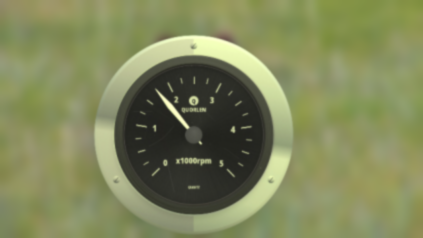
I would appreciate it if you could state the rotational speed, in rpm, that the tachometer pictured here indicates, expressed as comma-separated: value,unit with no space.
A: 1750,rpm
